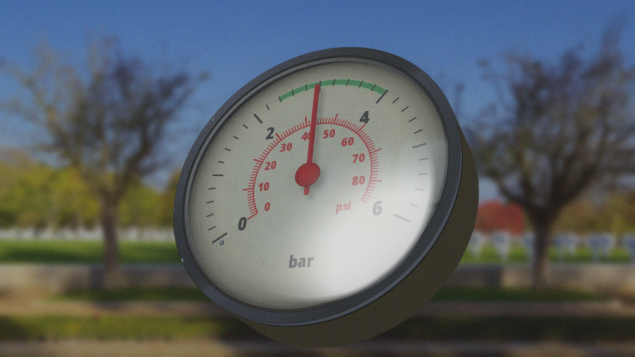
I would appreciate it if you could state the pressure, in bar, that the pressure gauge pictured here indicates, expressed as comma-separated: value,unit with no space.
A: 3,bar
